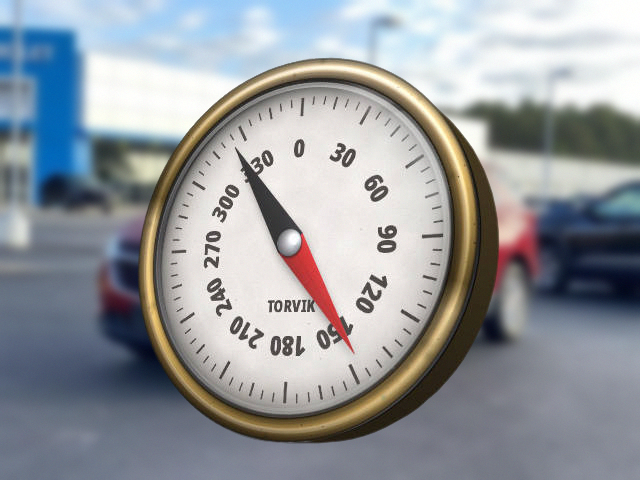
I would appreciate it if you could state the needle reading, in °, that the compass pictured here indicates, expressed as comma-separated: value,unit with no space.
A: 145,°
